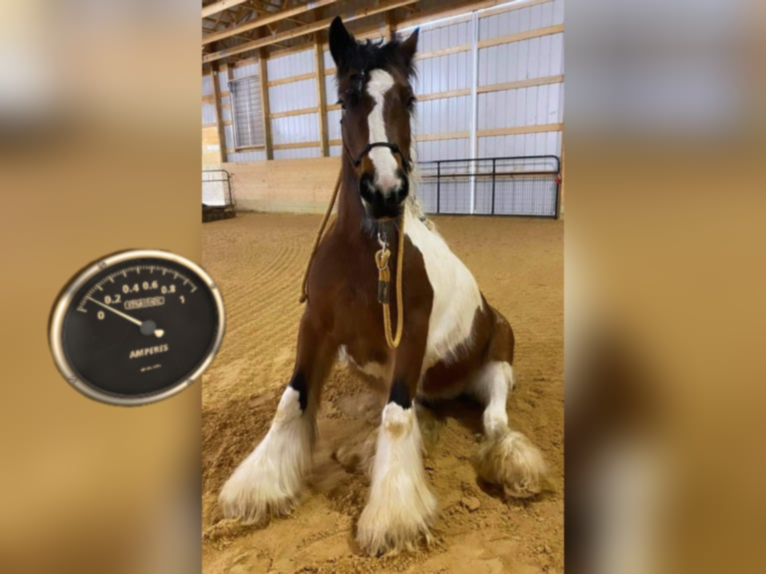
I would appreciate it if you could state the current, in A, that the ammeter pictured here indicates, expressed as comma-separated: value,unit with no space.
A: 0.1,A
